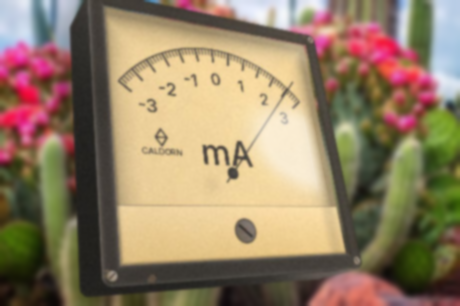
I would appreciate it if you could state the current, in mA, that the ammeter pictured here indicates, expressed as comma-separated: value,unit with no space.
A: 2.5,mA
